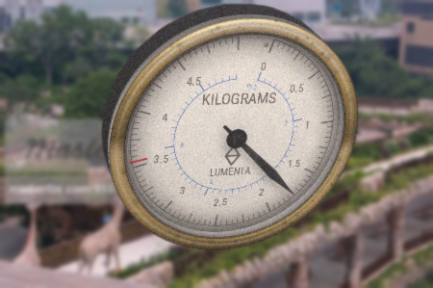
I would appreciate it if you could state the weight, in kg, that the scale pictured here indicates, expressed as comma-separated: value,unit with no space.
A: 1.75,kg
